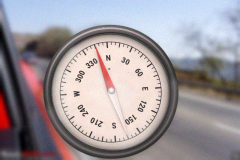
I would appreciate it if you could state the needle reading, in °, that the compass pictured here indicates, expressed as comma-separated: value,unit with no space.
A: 345,°
